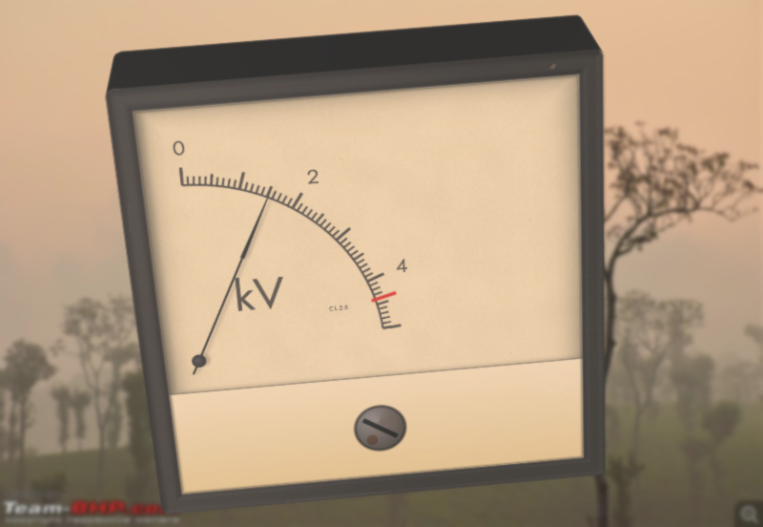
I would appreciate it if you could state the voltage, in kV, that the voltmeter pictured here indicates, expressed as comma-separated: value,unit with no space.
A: 1.5,kV
